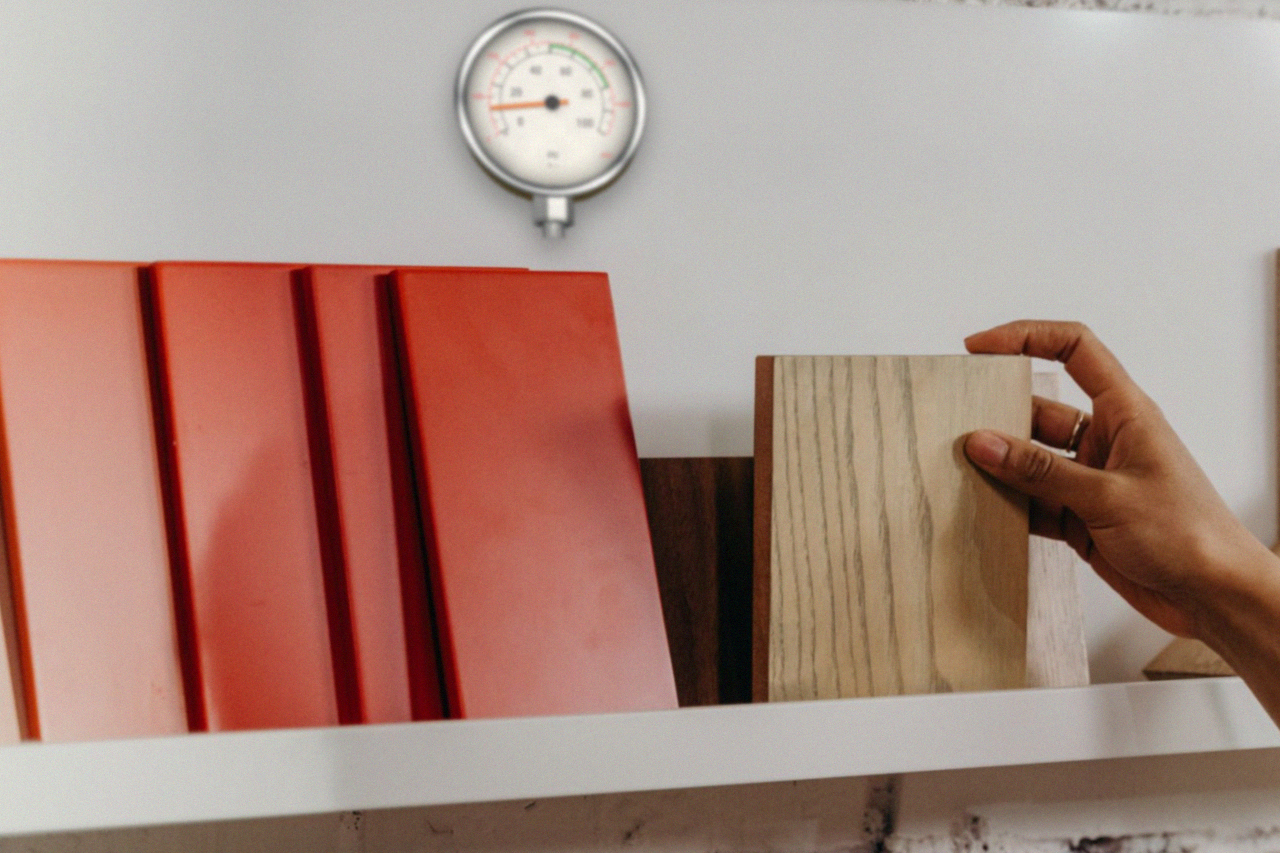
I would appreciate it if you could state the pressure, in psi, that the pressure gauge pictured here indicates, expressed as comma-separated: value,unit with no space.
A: 10,psi
